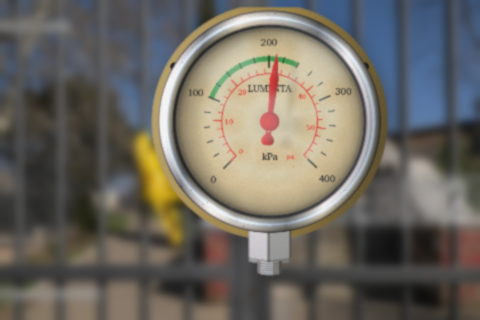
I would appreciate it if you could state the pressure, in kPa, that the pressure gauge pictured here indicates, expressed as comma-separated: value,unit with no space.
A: 210,kPa
